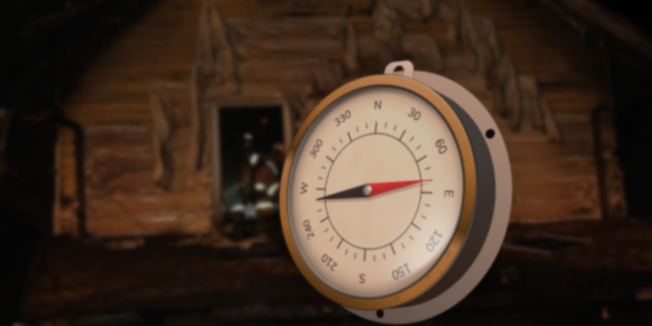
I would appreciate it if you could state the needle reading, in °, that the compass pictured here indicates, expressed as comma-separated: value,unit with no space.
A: 80,°
